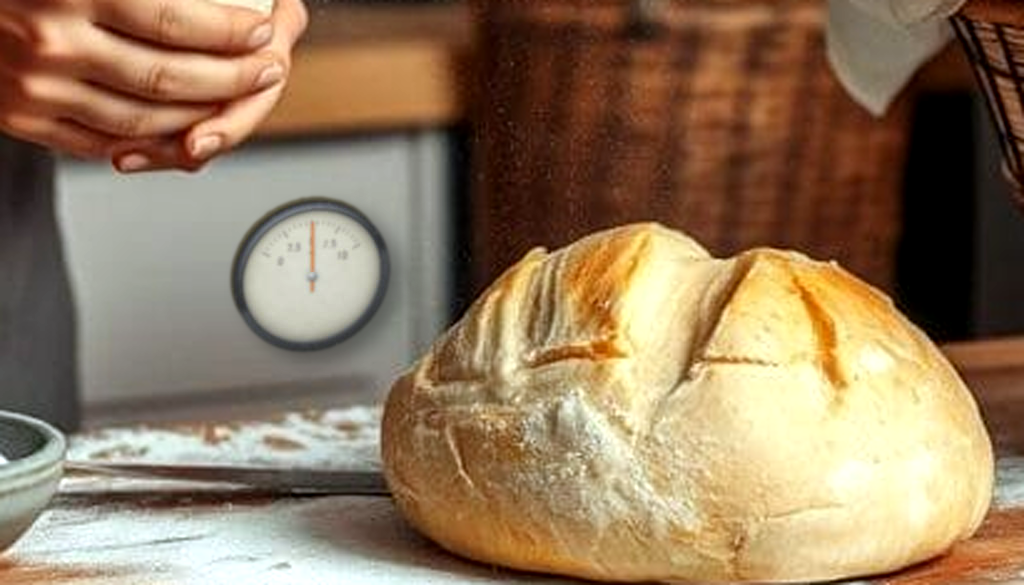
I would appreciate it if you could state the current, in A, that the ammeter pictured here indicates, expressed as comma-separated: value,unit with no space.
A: 5,A
